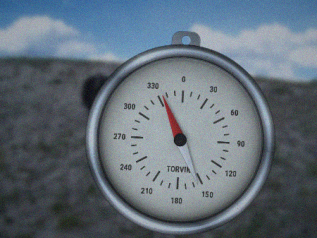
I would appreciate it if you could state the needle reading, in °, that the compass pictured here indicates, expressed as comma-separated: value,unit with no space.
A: 335,°
